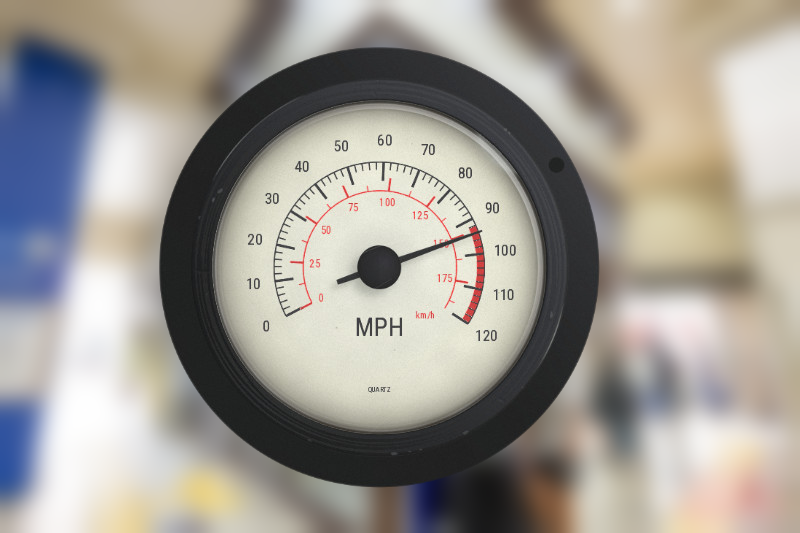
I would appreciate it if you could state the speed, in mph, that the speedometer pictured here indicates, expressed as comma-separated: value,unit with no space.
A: 94,mph
